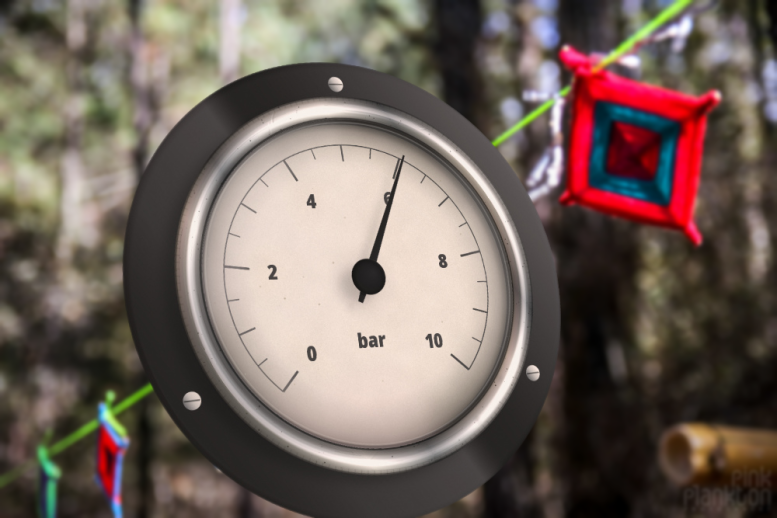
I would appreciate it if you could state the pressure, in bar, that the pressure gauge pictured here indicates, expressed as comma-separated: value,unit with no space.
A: 6,bar
